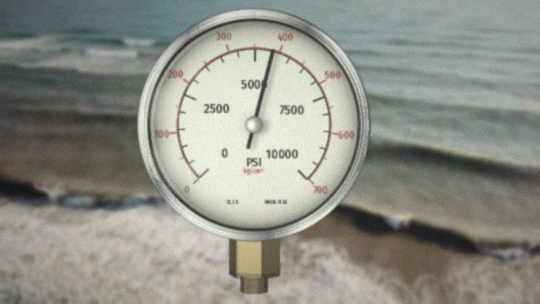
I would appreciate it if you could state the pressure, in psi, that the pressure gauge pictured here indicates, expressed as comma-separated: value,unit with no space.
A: 5500,psi
